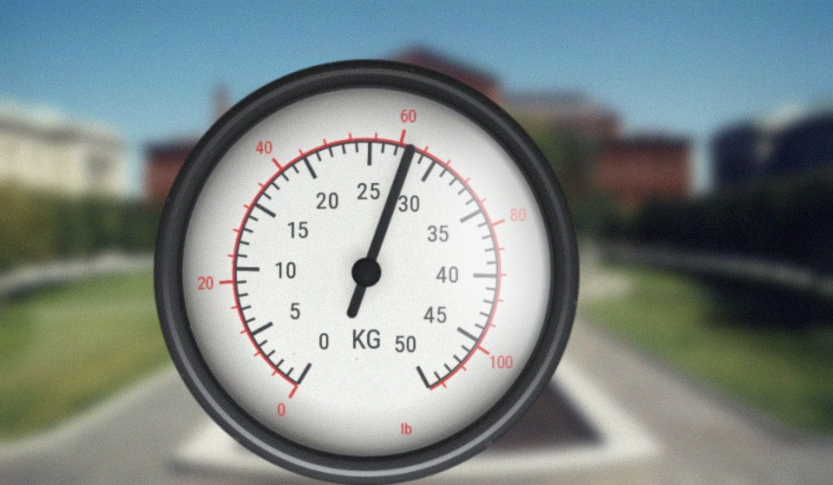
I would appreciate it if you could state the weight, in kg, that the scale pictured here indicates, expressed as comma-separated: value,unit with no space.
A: 28,kg
